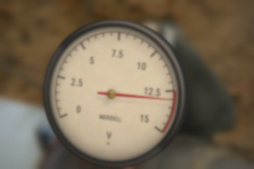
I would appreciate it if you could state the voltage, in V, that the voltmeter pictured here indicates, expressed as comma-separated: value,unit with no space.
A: 13,V
